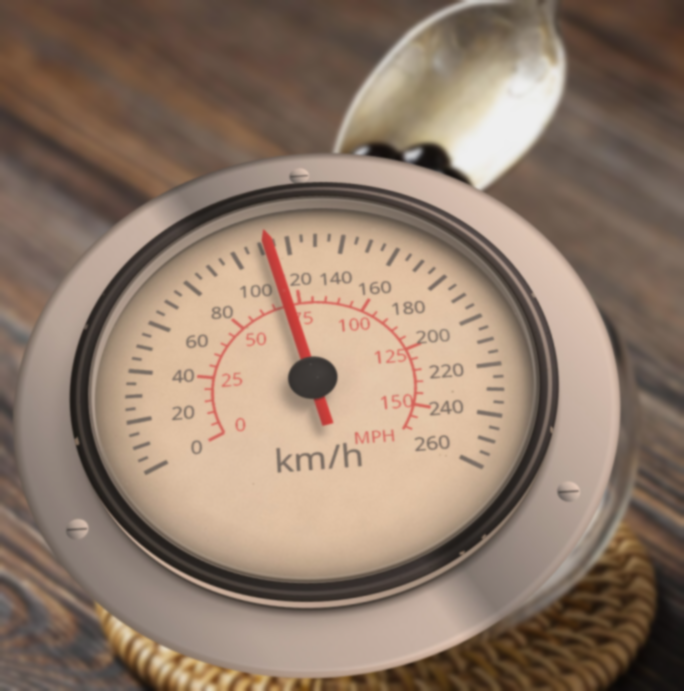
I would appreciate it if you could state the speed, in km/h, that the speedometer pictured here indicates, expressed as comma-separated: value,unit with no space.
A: 112.5,km/h
